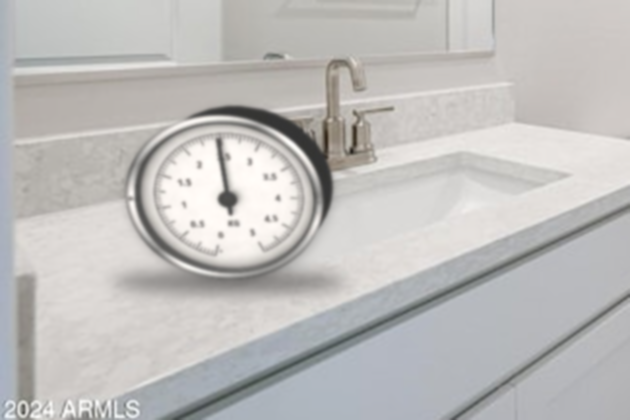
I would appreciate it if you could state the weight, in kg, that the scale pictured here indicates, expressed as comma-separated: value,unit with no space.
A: 2.5,kg
